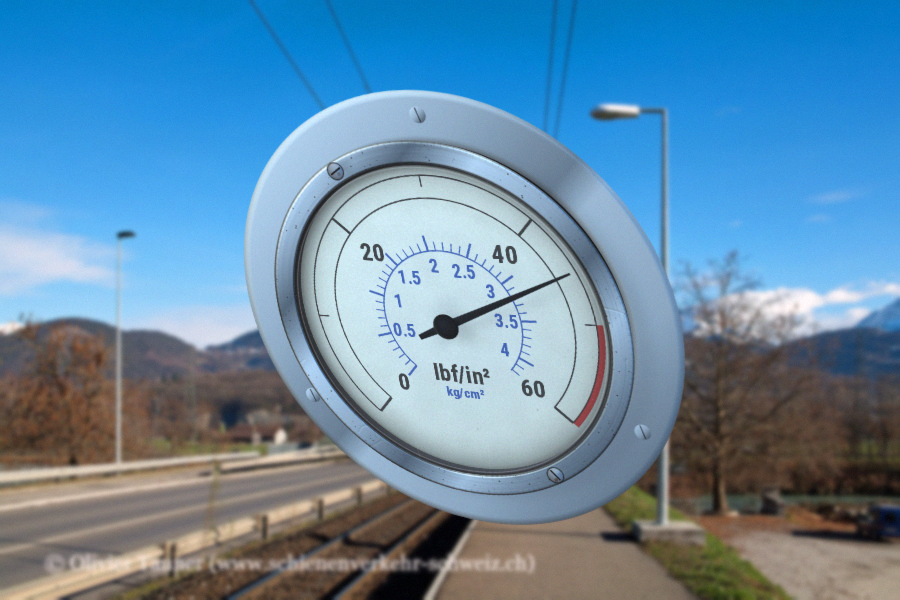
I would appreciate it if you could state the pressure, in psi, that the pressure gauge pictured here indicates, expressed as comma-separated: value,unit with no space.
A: 45,psi
